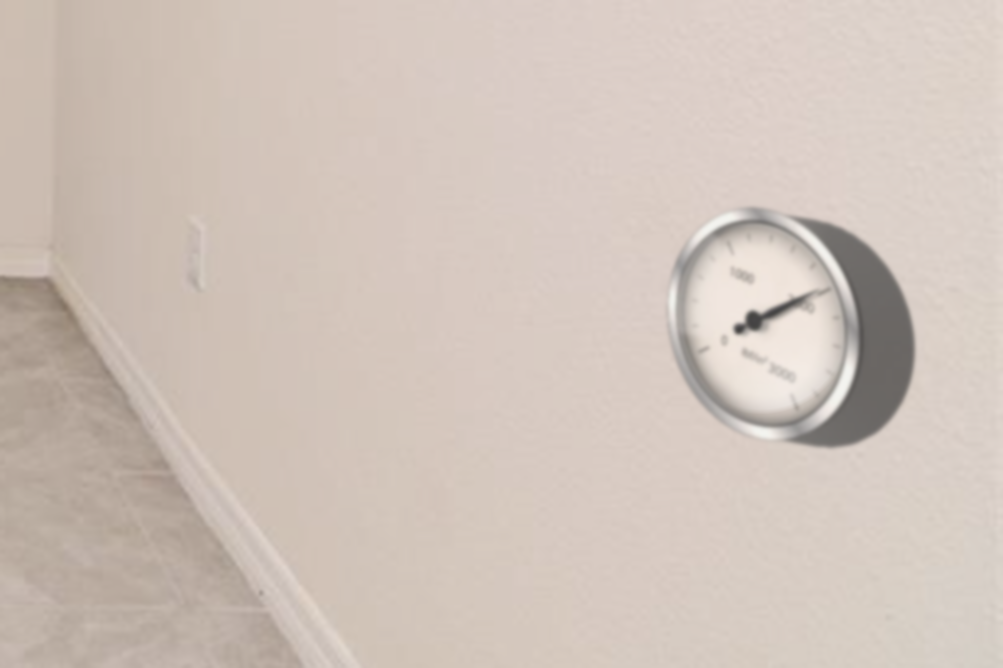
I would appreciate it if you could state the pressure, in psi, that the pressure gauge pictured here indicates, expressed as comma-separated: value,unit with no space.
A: 2000,psi
